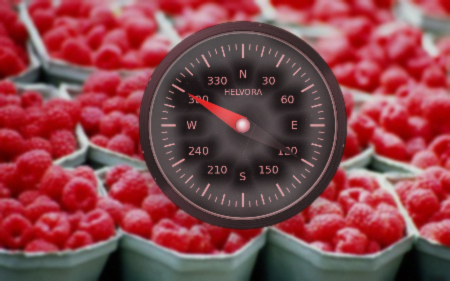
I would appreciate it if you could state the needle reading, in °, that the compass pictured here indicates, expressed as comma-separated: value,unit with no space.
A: 300,°
